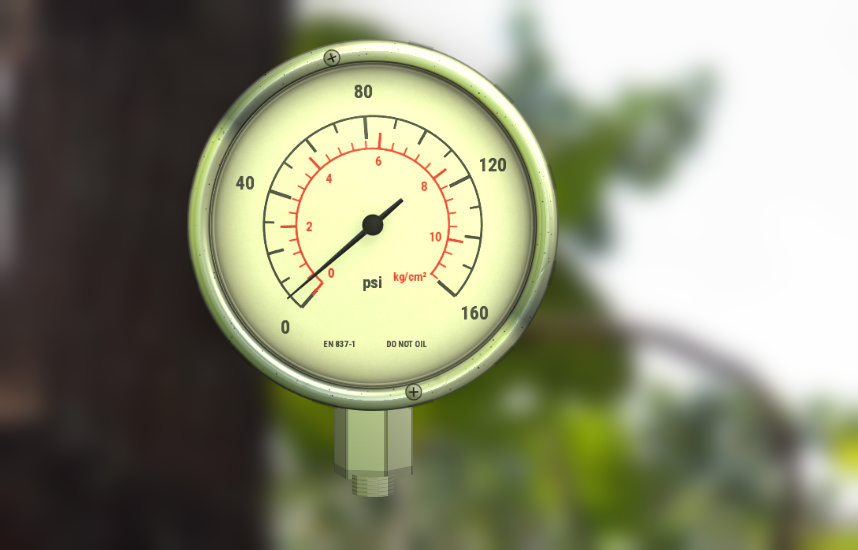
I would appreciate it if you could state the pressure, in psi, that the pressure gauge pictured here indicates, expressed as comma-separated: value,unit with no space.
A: 5,psi
